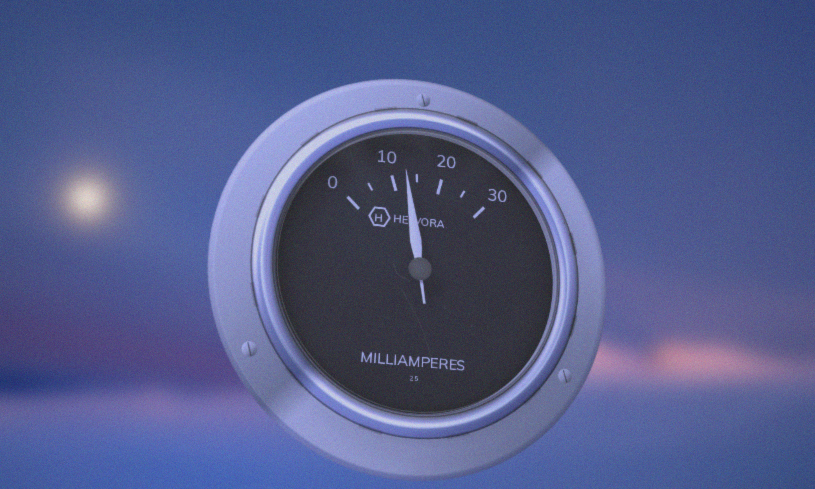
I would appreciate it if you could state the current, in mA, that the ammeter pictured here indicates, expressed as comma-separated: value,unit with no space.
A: 12.5,mA
